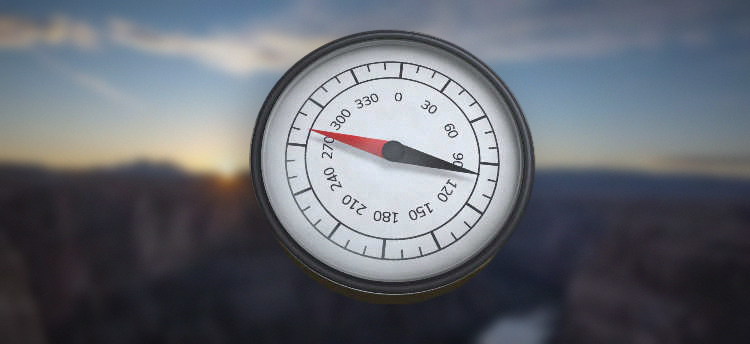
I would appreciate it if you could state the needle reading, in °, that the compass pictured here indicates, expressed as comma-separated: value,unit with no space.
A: 280,°
